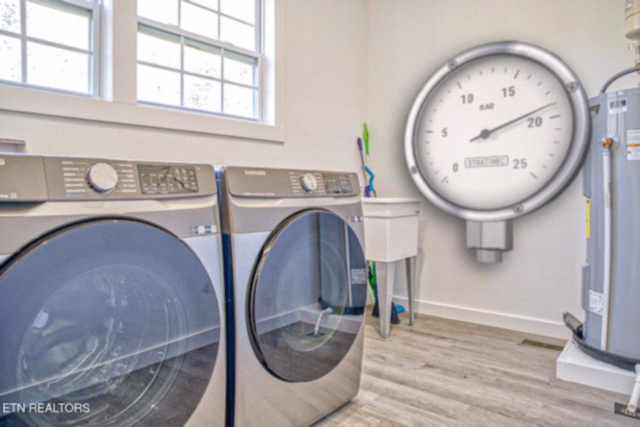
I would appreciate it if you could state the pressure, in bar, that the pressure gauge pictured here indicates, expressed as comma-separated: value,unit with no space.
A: 19,bar
